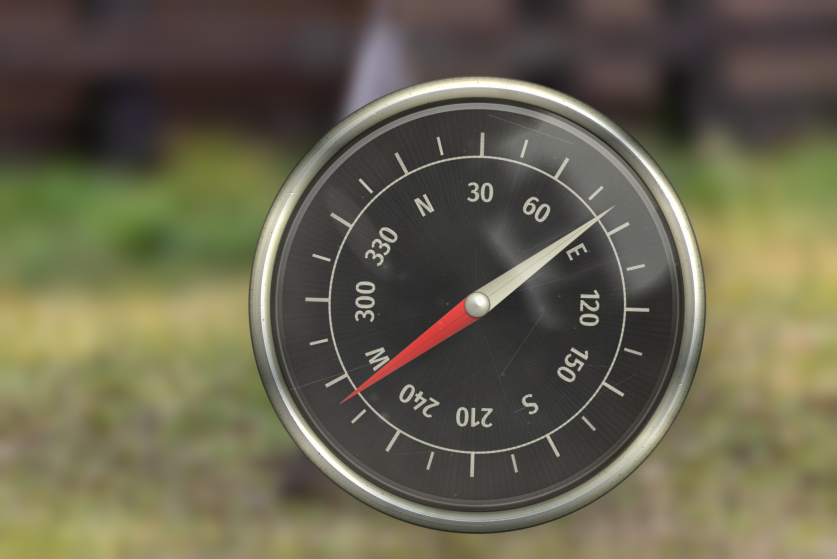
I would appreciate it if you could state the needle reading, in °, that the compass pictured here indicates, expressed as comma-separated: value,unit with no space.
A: 262.5,°
